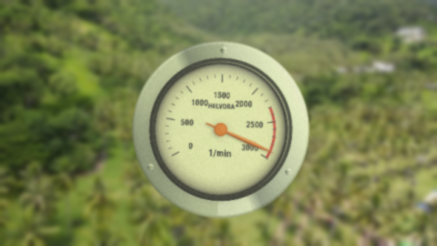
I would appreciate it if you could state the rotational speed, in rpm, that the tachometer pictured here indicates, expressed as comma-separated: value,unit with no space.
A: 2900,rpm
